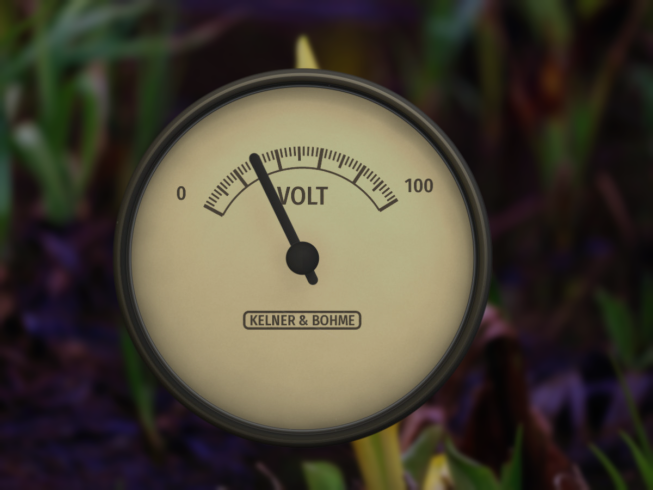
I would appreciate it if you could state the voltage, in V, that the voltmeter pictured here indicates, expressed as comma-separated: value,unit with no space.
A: 30,V
